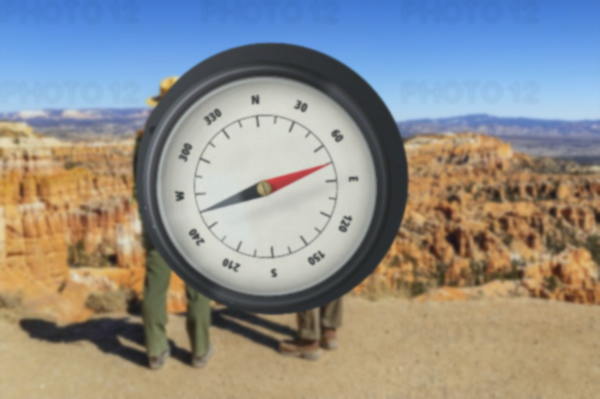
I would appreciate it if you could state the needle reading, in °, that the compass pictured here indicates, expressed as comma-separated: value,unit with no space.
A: 75,°
